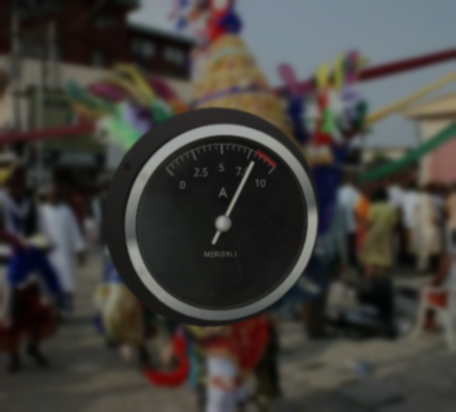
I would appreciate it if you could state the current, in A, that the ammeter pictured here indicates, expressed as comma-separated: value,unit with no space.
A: 8,A
